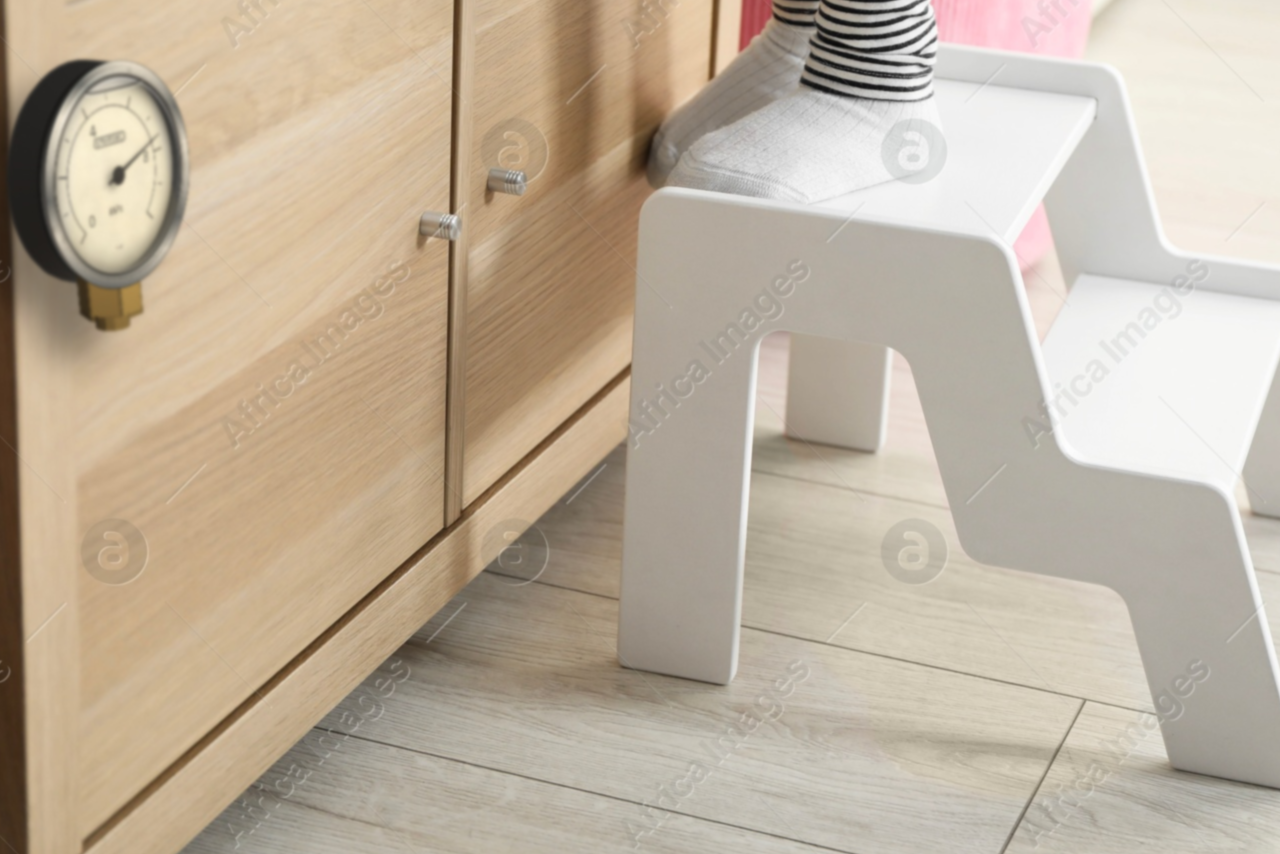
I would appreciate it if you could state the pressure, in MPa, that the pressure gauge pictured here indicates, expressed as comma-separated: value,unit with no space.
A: 7.5,MPa
